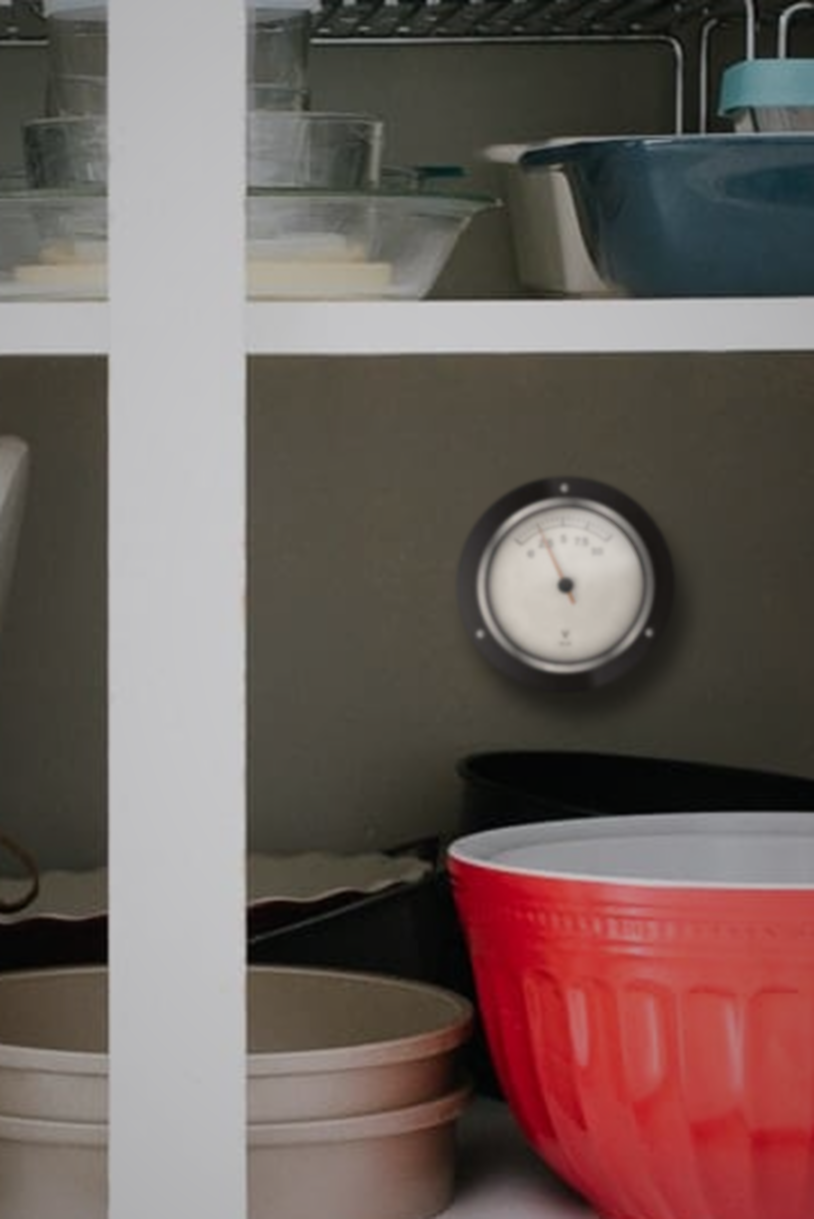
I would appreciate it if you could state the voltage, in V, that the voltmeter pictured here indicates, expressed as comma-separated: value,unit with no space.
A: 2.5,V
